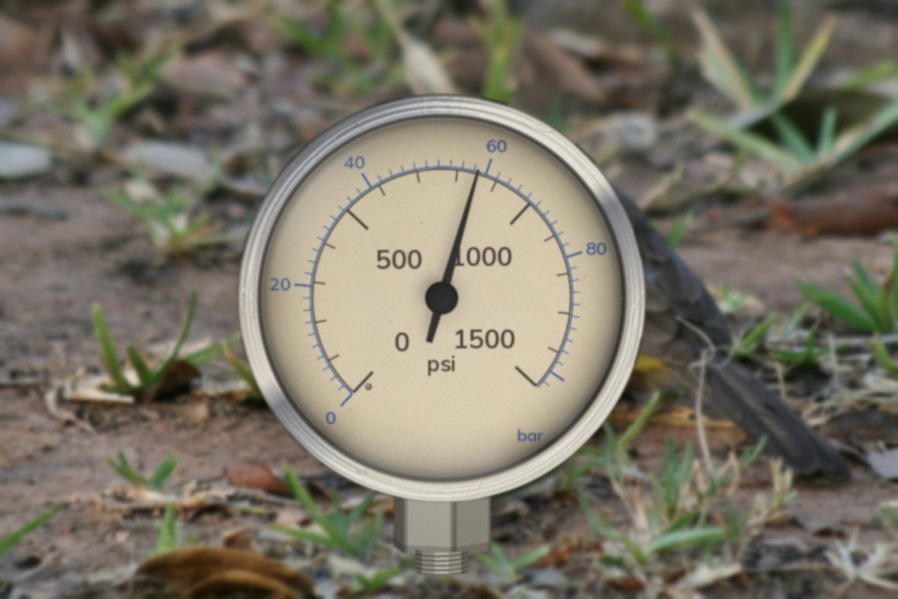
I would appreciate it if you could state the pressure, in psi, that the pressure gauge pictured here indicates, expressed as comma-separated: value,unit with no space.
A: 850,psi
